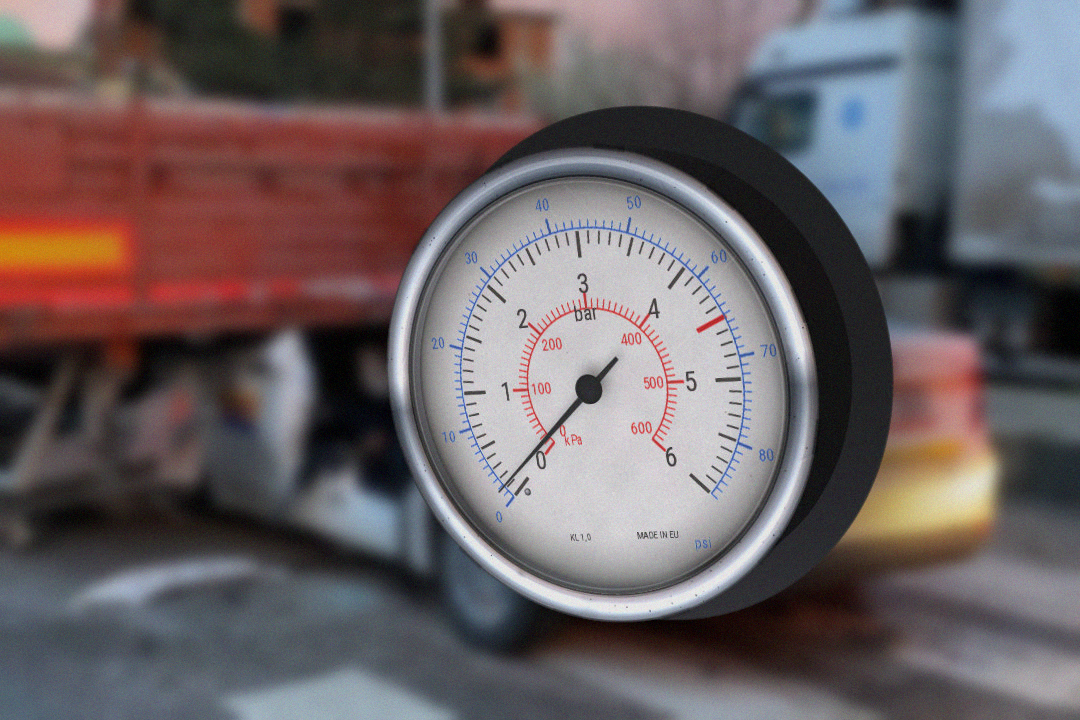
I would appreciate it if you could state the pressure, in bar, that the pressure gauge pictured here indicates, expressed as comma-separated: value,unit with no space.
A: 0.1,bar
